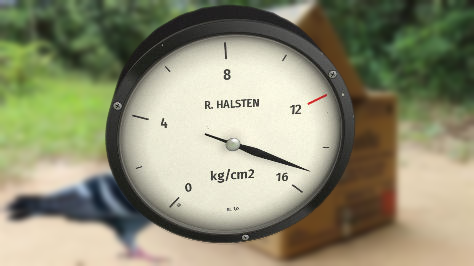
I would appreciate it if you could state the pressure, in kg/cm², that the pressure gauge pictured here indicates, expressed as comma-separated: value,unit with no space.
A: 15,kg/cm²
